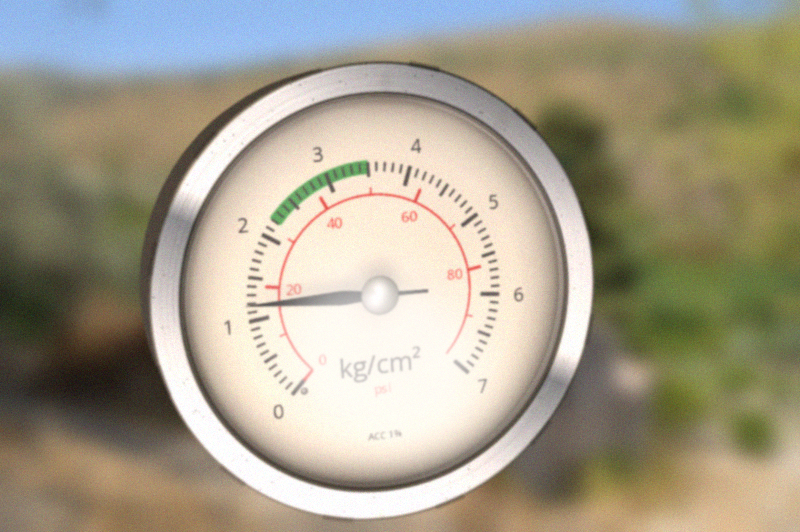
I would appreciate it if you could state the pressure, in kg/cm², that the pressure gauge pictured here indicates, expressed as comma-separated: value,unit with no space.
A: 1.2,kg/cm²
